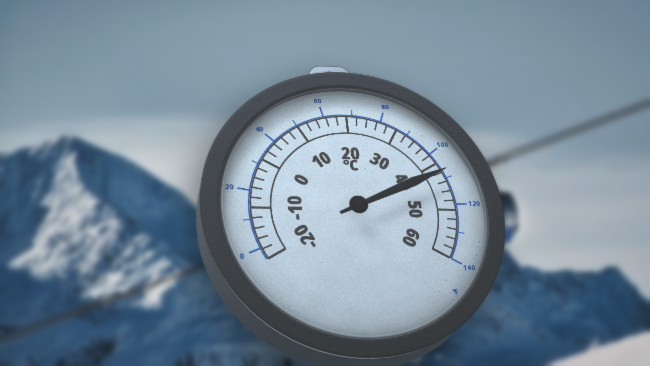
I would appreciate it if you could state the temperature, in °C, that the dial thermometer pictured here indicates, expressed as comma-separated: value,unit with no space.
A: 42,°C
